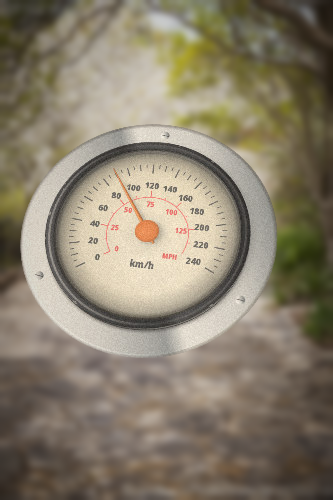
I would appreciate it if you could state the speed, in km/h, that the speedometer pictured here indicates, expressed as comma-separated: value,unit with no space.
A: 90,km/h
